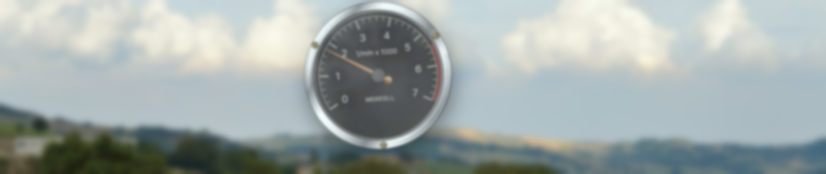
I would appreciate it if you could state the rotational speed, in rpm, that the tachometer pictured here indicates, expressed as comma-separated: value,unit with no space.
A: 1800,rpm
